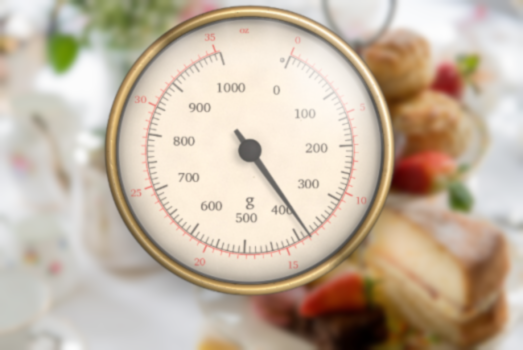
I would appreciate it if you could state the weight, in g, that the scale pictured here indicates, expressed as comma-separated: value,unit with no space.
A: 380,g
